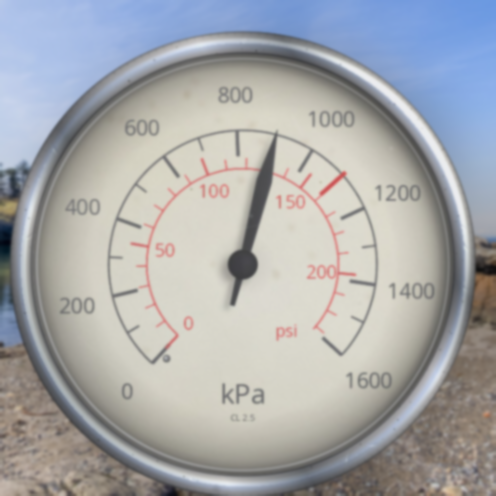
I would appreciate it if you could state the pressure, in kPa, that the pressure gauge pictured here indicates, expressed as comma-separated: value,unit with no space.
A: 900,kPa
